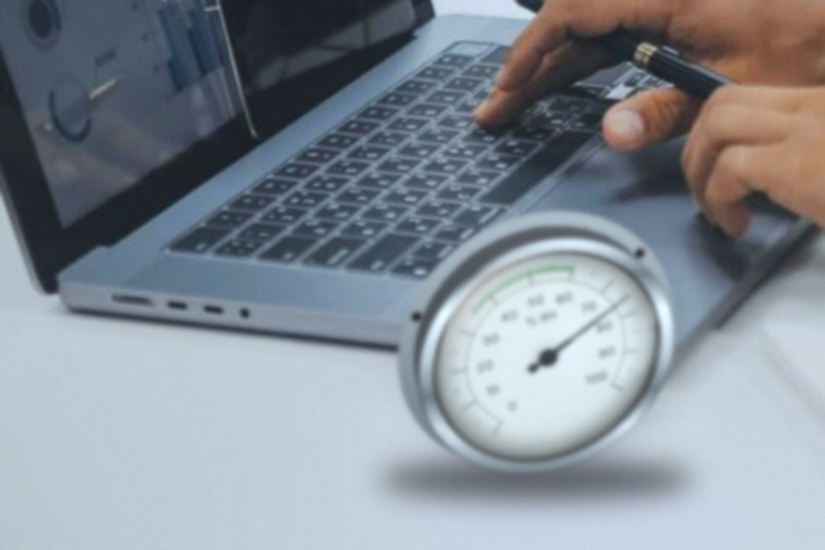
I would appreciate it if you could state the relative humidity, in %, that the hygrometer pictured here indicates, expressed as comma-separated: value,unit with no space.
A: 75,%
